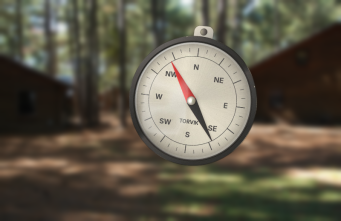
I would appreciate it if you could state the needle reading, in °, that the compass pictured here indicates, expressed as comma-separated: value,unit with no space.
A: 325,°
